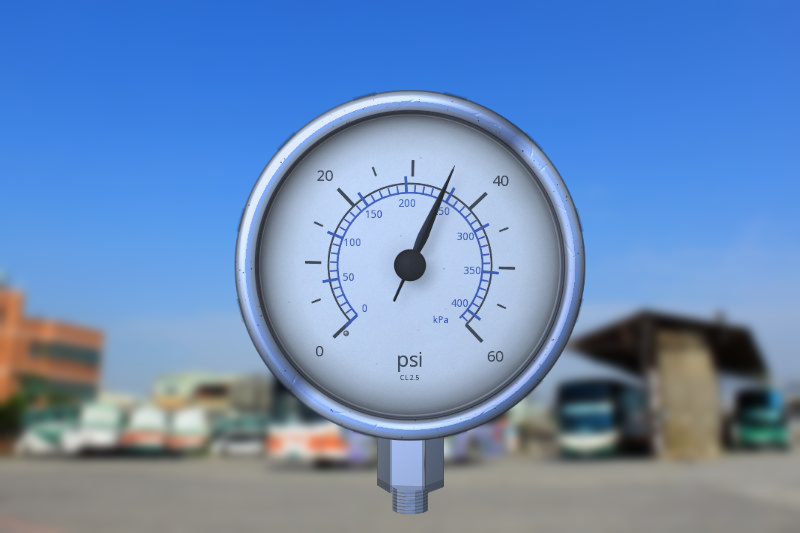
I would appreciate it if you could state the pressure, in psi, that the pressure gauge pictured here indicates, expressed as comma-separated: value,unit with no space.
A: 35,psi
